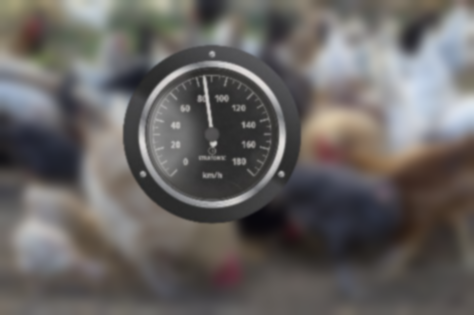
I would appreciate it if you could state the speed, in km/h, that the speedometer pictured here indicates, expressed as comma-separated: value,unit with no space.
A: 85,km/h
